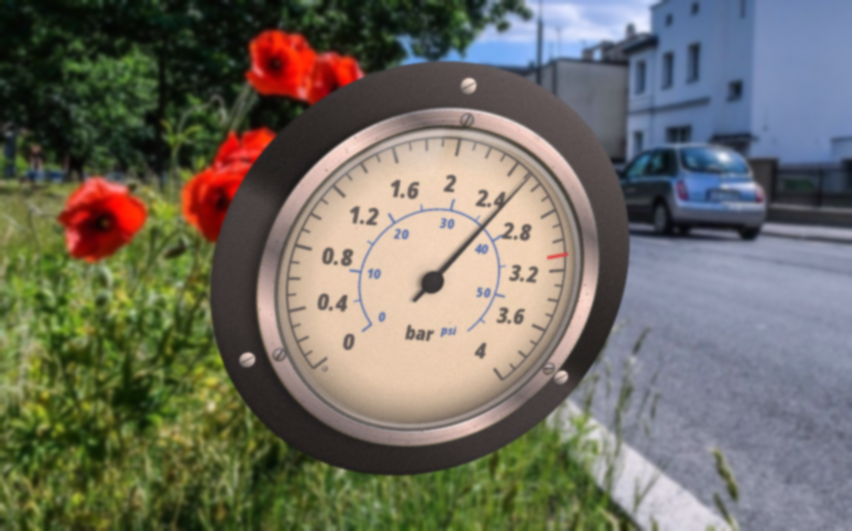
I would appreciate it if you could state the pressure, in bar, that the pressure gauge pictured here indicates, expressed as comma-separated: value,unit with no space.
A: 2.5,bar
